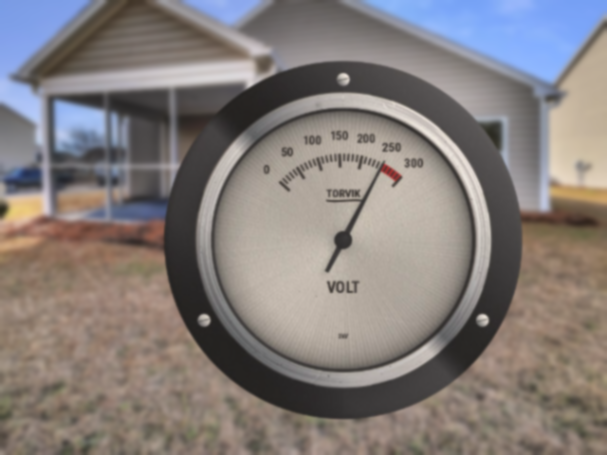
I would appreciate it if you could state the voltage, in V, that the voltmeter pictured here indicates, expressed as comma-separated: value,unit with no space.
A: 250,V
